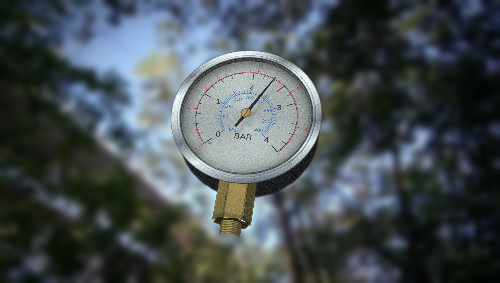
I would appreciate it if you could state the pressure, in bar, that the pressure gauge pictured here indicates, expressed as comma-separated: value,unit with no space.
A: 2.4,bar
